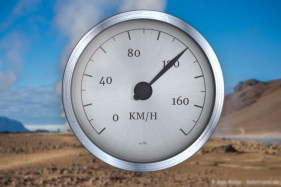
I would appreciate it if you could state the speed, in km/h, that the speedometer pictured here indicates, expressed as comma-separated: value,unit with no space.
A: 120,km/h
